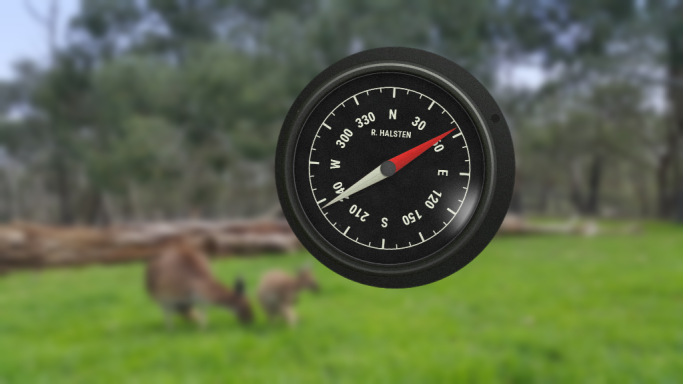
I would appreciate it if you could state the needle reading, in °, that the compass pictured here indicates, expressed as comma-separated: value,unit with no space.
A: 55,°
